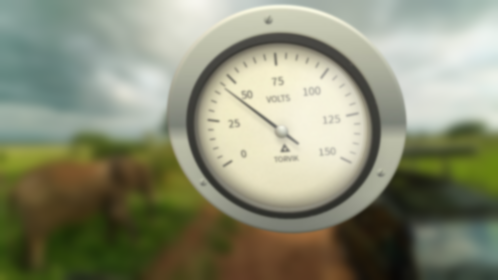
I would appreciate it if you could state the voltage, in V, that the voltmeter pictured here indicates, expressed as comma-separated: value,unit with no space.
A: 45,V
